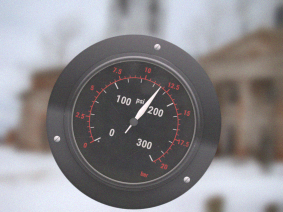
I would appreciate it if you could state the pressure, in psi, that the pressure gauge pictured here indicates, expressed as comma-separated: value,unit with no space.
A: 170,psi
